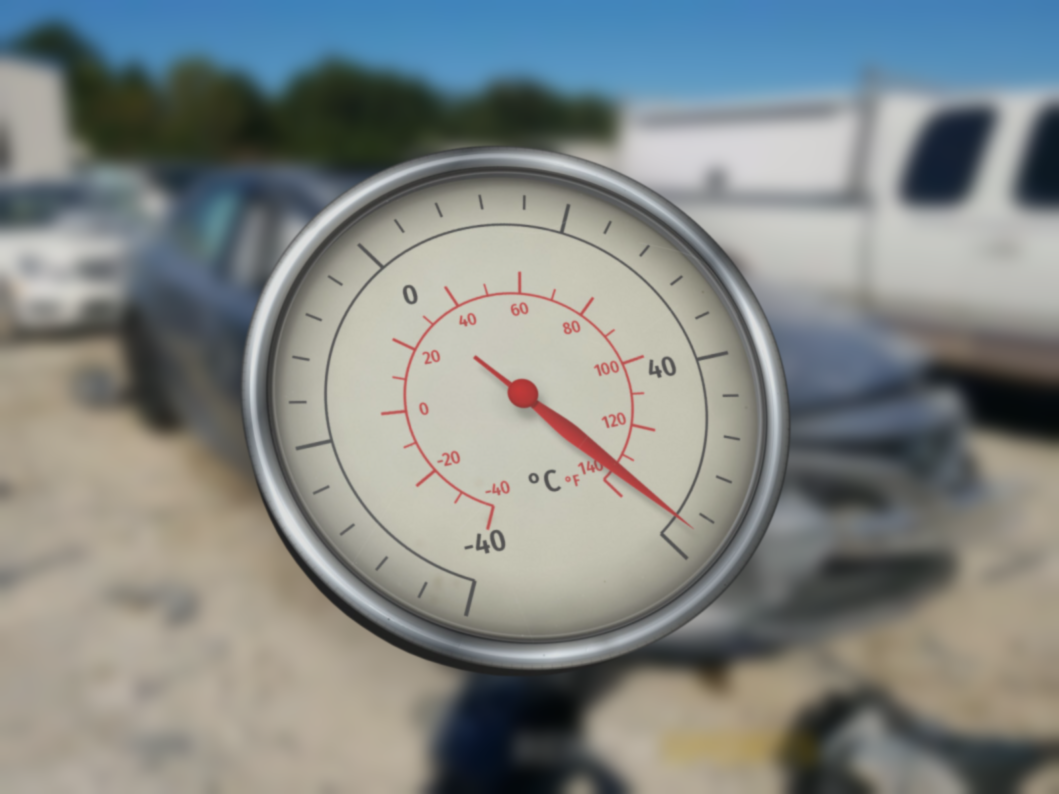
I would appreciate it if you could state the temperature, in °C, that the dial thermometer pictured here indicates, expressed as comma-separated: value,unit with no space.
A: 58,°C
